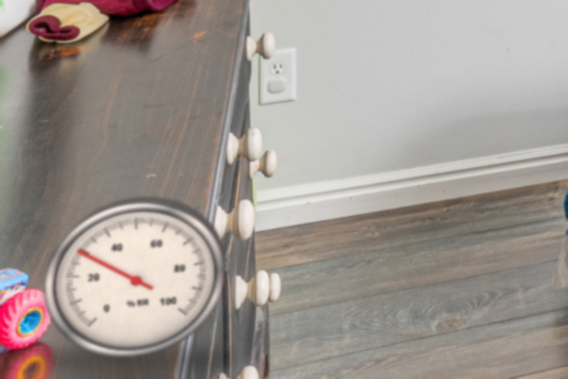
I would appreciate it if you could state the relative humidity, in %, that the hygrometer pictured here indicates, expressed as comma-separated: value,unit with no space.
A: 30,%
